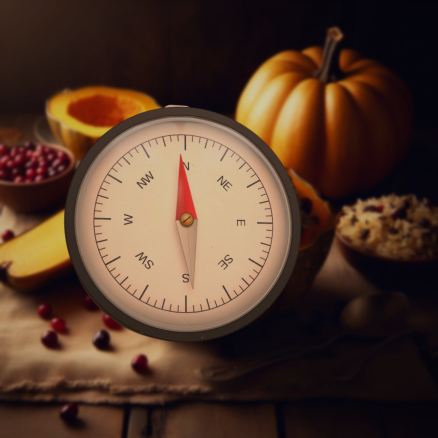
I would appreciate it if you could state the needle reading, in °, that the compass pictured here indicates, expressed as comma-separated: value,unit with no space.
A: 355,°
